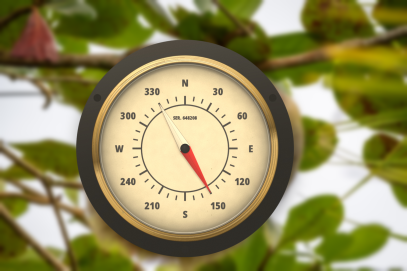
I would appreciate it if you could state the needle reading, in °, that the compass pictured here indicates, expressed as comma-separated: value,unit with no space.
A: 150,°
